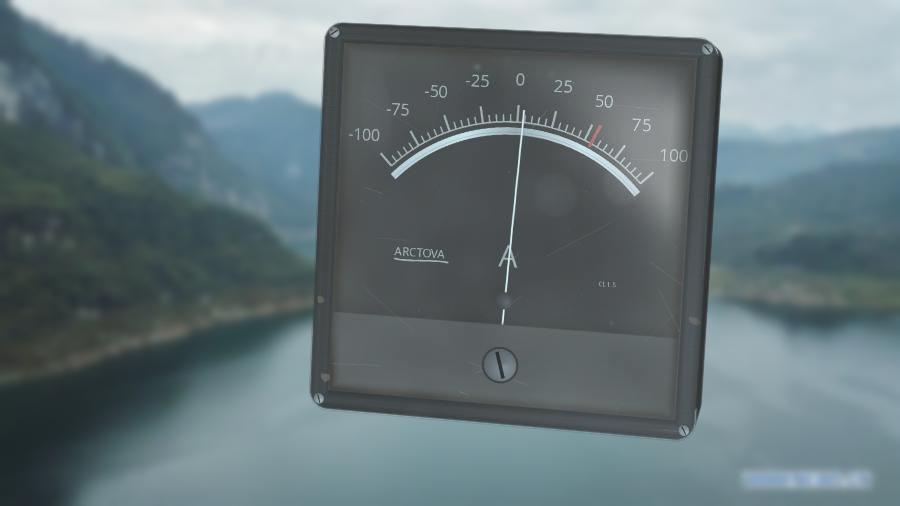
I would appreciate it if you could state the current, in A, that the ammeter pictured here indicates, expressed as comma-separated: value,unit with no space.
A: 5,A
